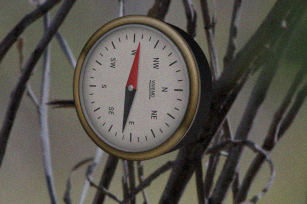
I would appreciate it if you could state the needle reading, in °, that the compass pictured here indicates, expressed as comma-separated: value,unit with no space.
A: 280,°
